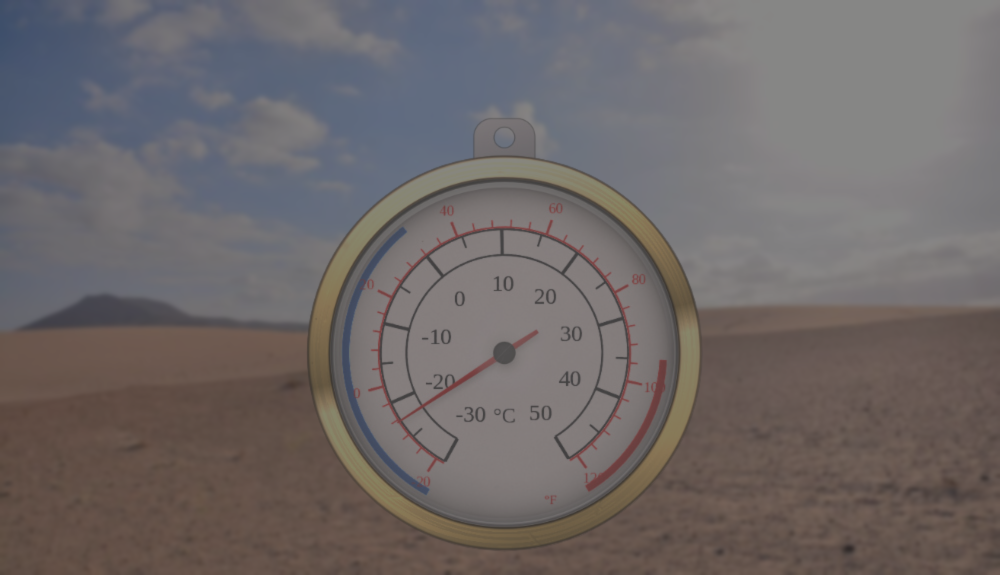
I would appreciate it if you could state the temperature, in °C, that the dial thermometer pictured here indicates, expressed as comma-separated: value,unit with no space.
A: -22.5,°C
